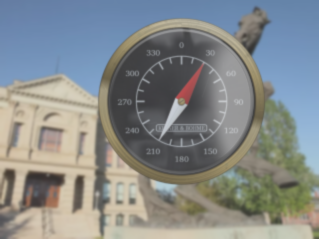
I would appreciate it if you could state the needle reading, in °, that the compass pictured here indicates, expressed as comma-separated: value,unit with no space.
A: 30,°
